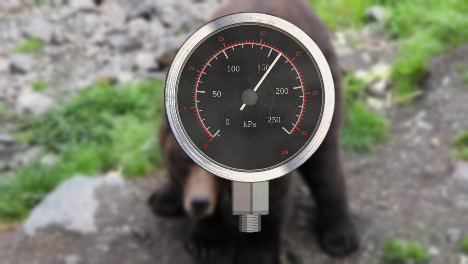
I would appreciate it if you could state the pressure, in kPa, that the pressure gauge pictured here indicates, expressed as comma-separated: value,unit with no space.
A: 160,kPa
